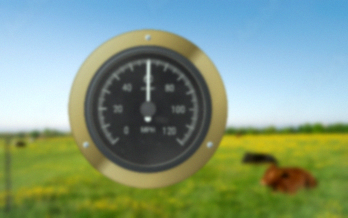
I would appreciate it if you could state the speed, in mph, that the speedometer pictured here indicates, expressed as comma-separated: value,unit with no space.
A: 60,mph
